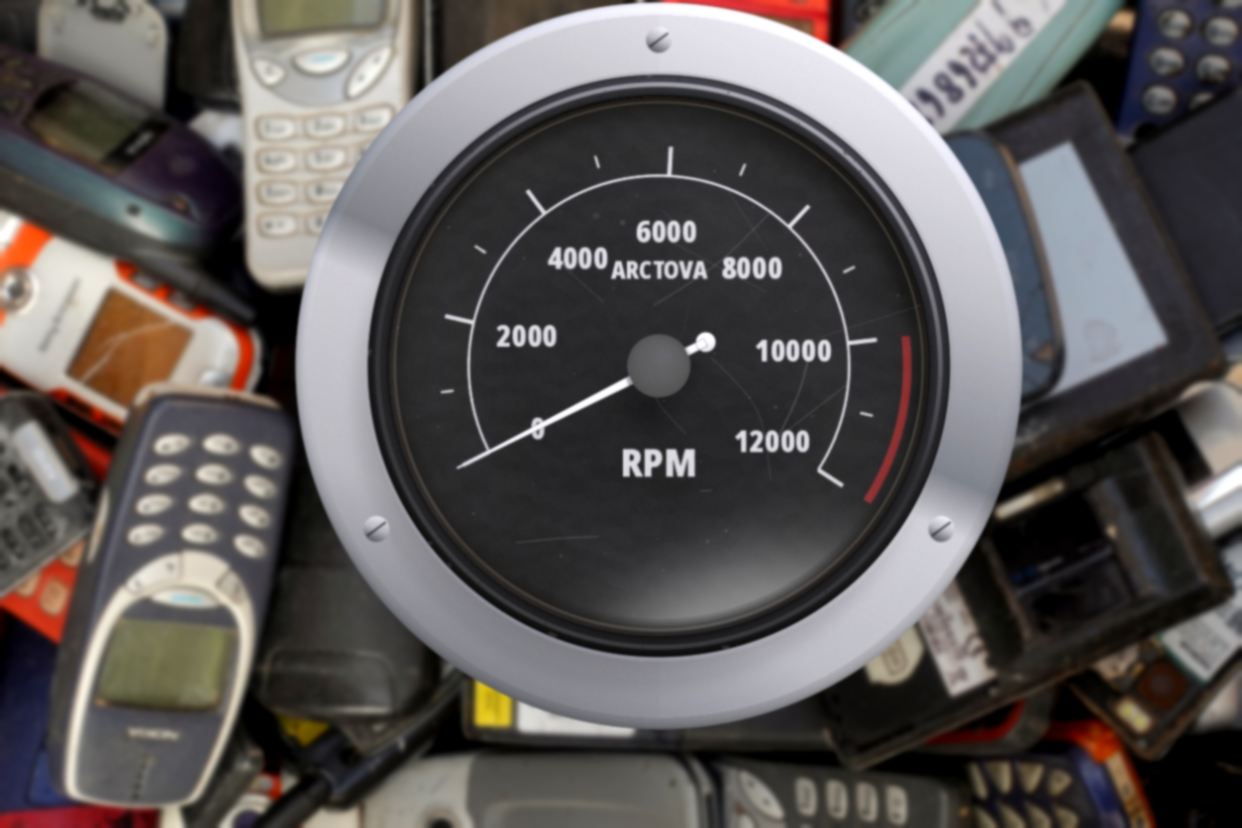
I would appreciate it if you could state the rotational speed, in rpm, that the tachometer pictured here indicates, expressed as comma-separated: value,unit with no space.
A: 0,rpm
